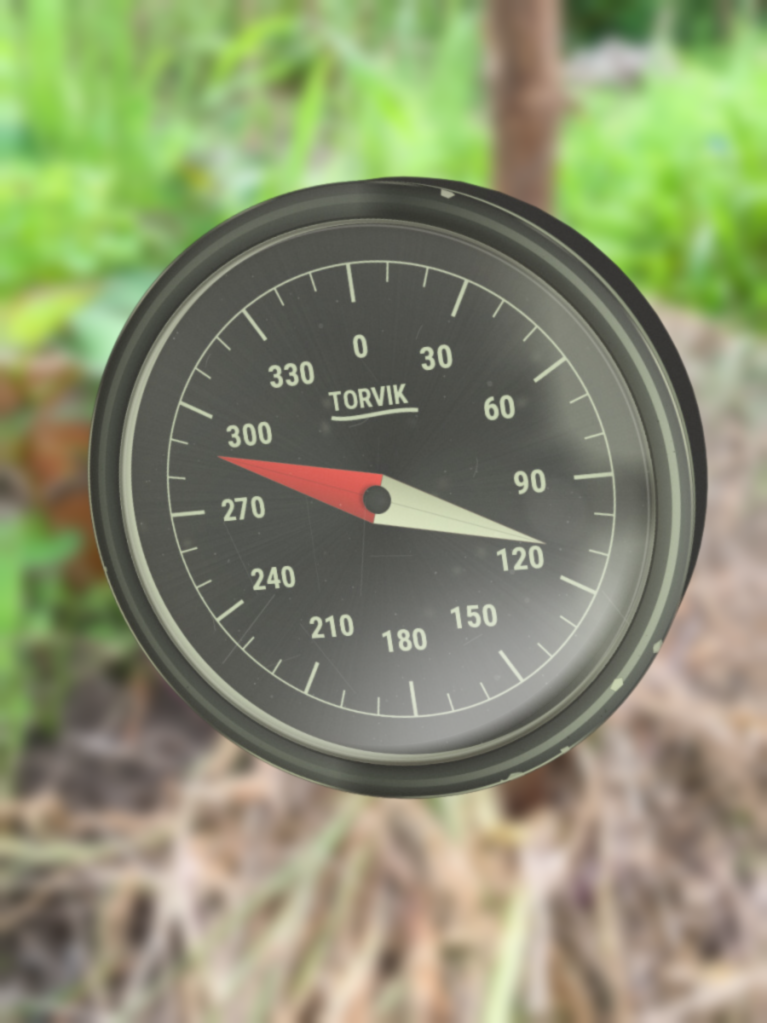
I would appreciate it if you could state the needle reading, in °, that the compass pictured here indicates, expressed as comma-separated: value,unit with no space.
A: 290,°
